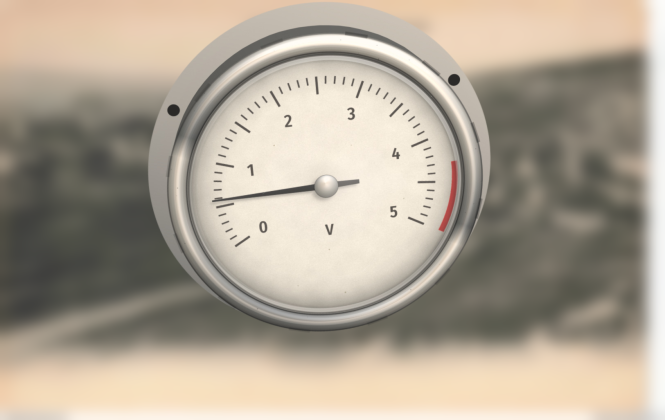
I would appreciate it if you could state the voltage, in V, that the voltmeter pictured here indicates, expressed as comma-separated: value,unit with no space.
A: 0.6,V
